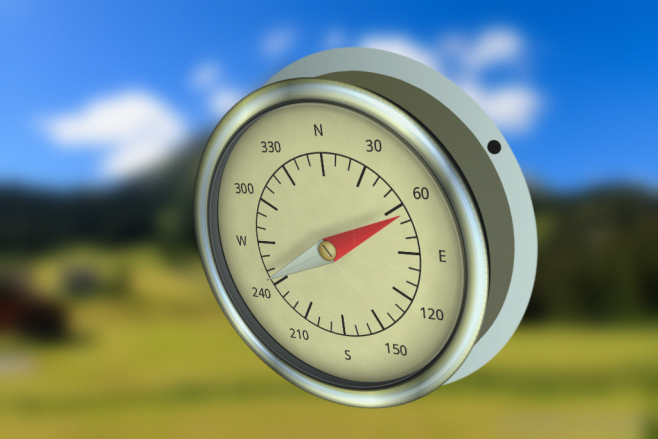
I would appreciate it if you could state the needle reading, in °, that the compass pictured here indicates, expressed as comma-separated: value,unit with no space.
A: 65,°
